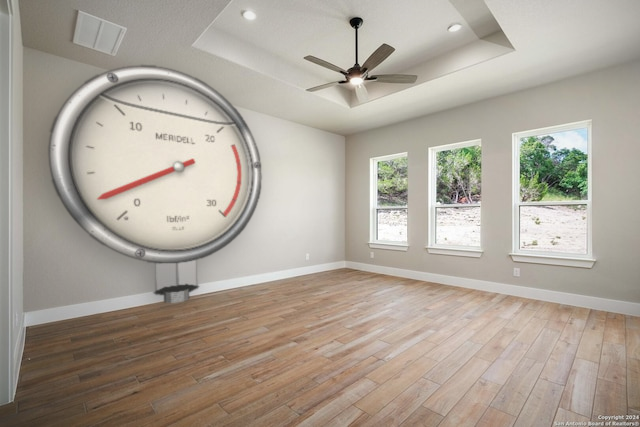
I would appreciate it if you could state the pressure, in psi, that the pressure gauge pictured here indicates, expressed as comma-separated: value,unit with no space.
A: 2,psi
